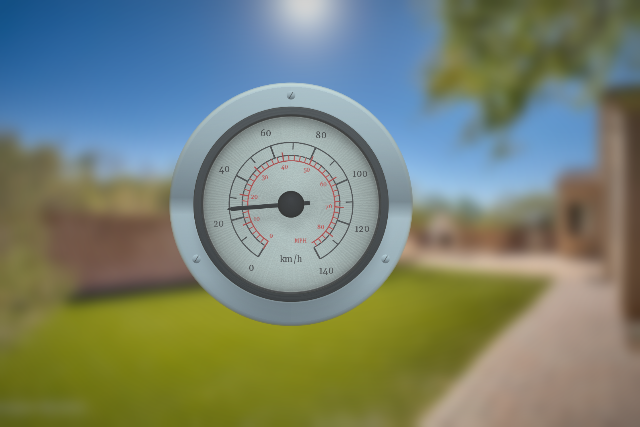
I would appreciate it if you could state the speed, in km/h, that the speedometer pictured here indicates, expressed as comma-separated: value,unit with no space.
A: 25,km/h
